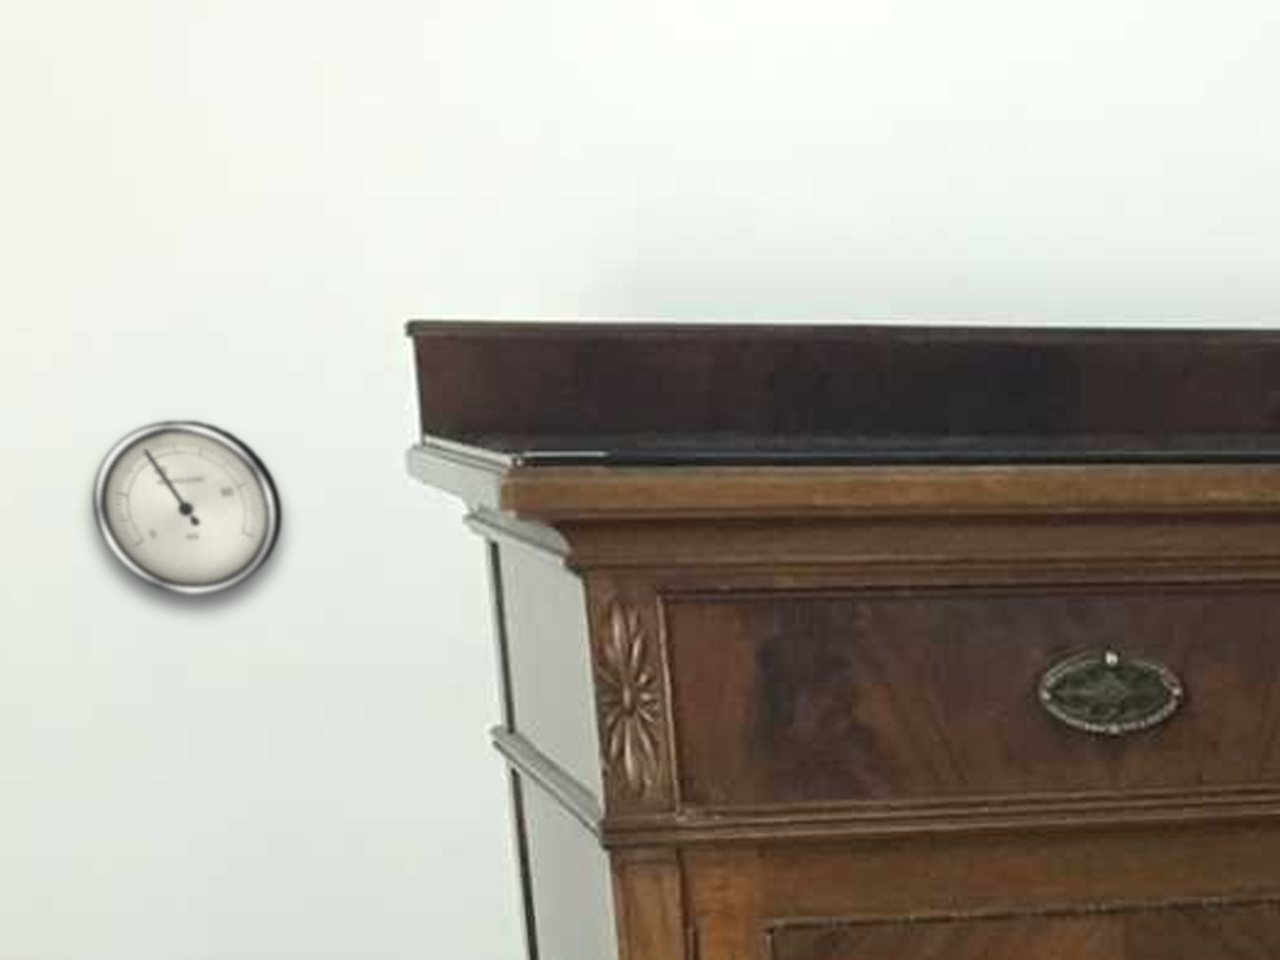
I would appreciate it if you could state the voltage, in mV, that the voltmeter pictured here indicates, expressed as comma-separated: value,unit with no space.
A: 40,mV
